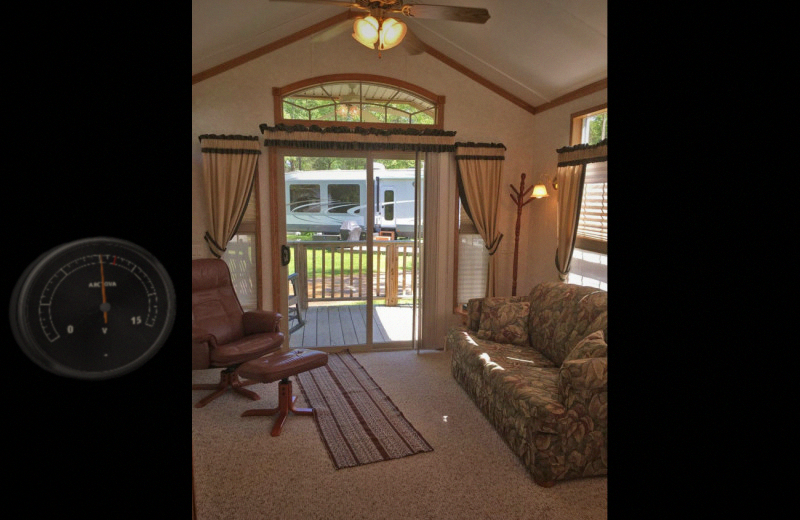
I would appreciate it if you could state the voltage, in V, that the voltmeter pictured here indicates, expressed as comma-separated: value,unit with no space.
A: 7.5,V
